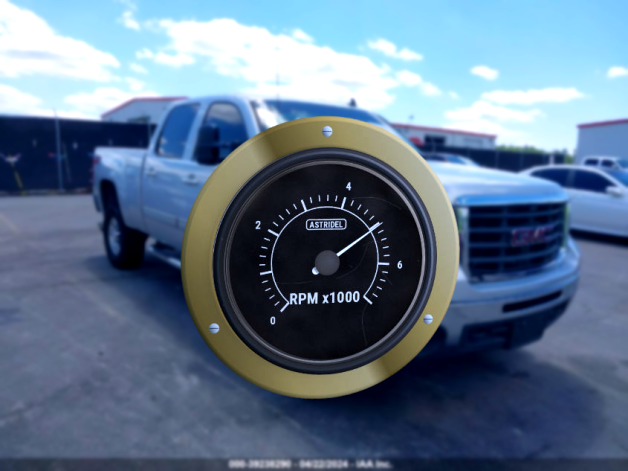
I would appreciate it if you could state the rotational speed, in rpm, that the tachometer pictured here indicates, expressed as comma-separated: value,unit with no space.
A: 5000,rpm
